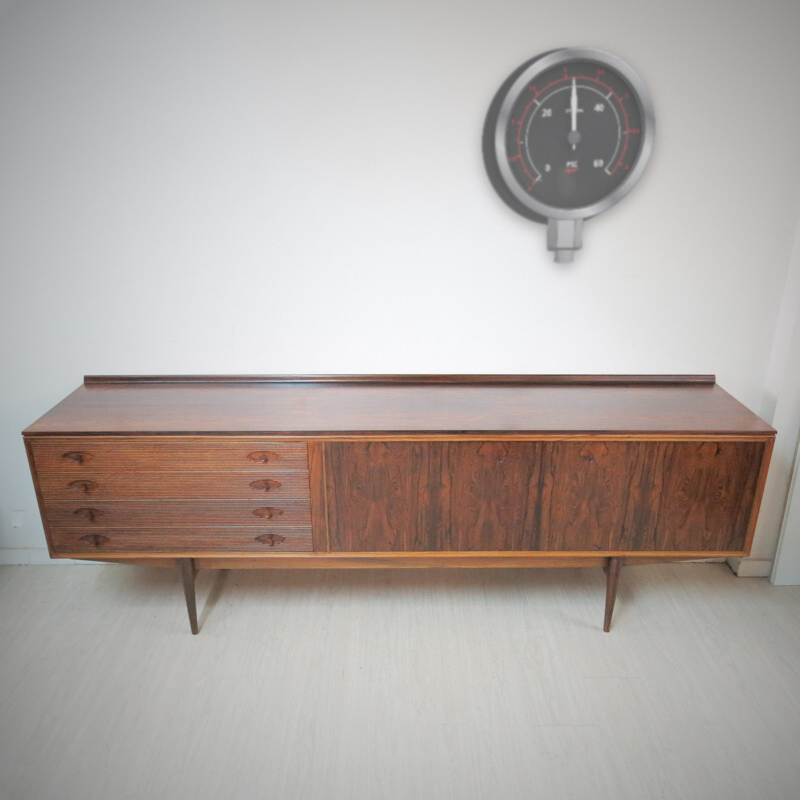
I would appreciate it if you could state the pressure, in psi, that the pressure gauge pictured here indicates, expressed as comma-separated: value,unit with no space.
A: 30,psi
